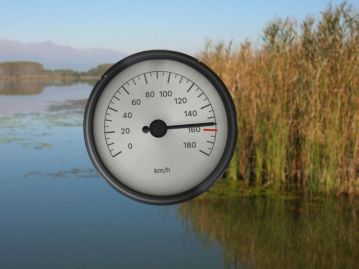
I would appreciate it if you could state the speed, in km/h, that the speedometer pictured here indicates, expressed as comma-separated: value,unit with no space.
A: 155,km/h
